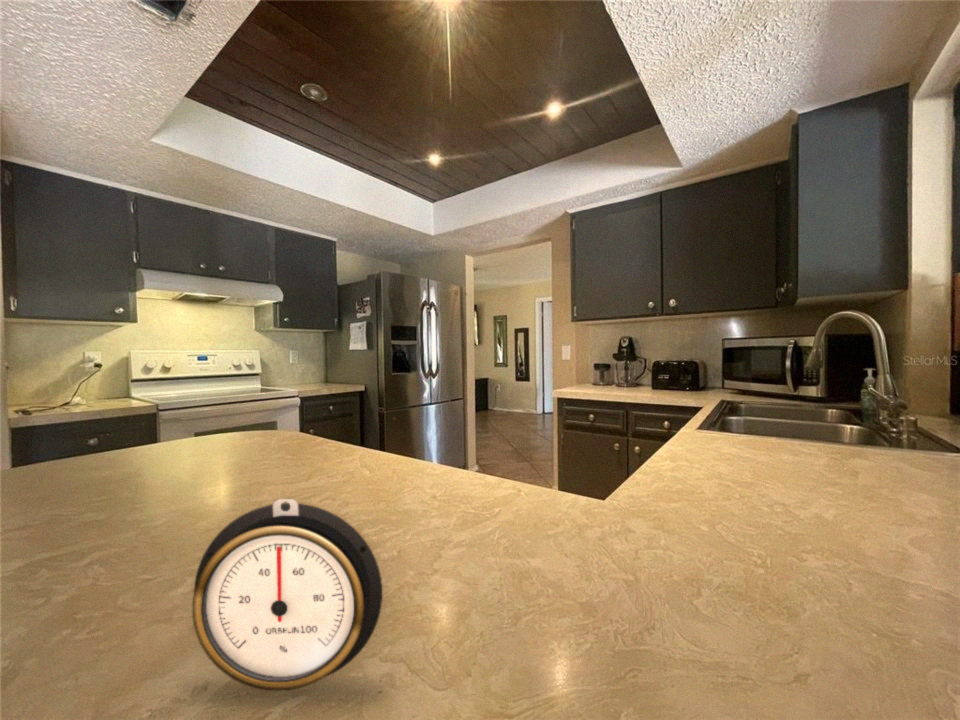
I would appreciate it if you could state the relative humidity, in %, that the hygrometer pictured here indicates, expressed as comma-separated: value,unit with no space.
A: 50,%
